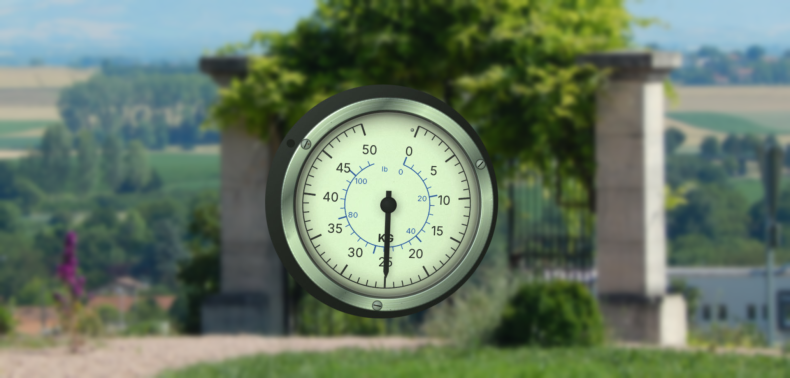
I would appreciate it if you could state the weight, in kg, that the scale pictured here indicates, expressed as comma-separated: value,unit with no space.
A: 25,kg
